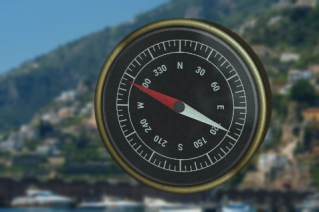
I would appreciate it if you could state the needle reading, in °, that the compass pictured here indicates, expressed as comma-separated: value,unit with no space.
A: 295,°
